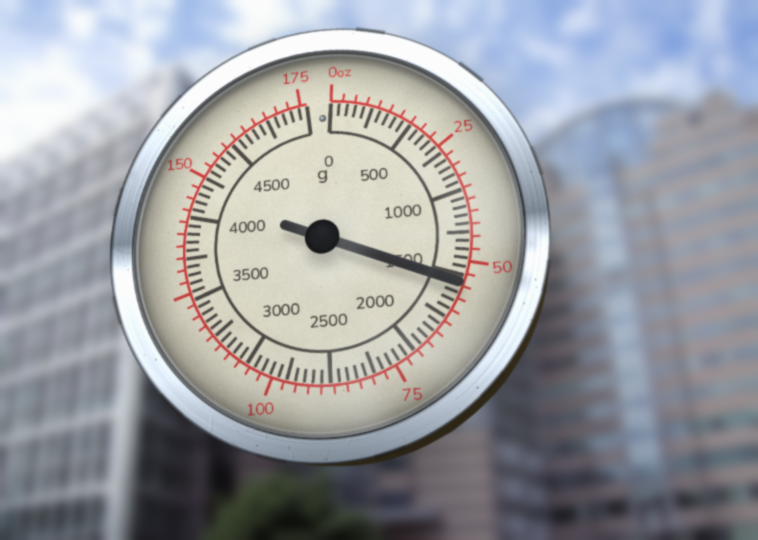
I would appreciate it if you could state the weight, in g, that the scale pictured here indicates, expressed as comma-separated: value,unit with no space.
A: 1550,g
